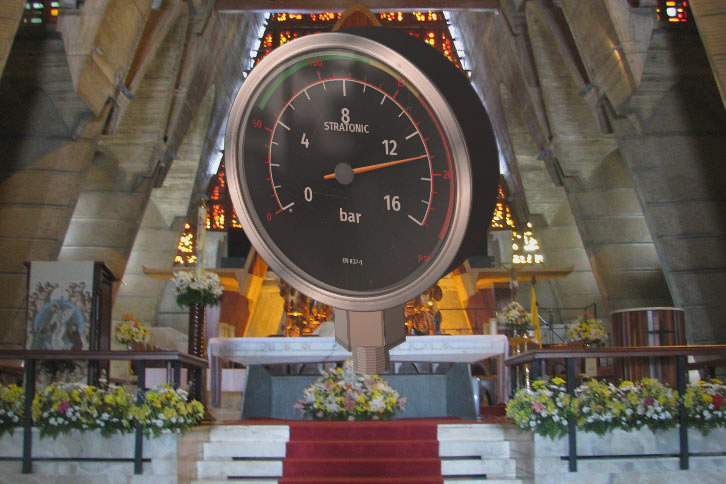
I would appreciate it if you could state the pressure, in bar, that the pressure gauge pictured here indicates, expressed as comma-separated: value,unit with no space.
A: 13,bar
